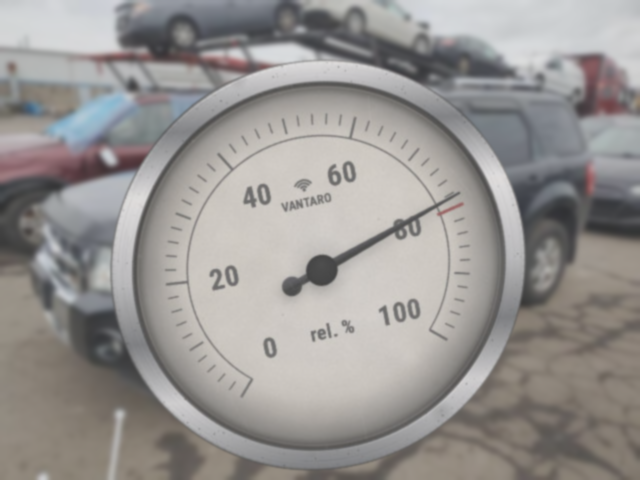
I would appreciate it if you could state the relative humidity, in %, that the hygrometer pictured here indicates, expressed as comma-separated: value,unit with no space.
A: 78,%
